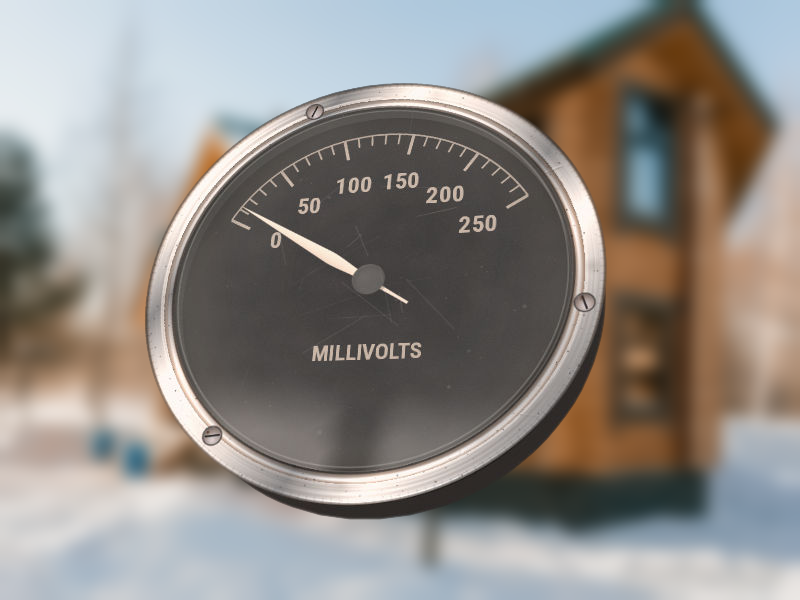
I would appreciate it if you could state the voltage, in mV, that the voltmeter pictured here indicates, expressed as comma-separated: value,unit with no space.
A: 10,mV
